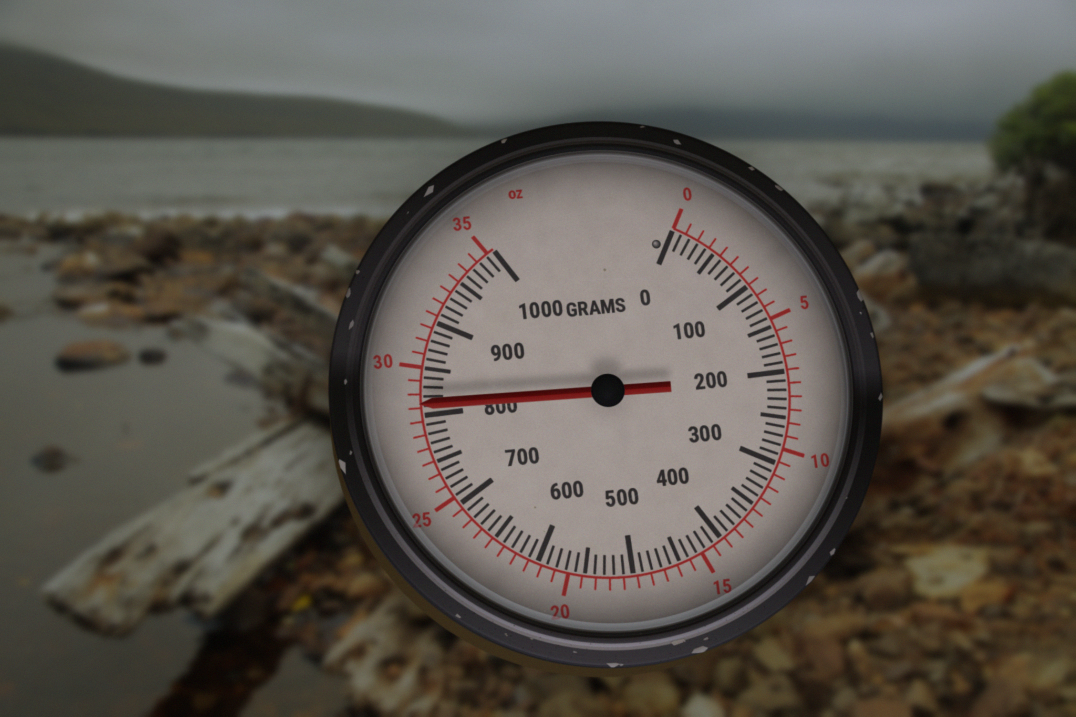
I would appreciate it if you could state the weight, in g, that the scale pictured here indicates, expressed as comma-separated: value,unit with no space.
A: 810,g
